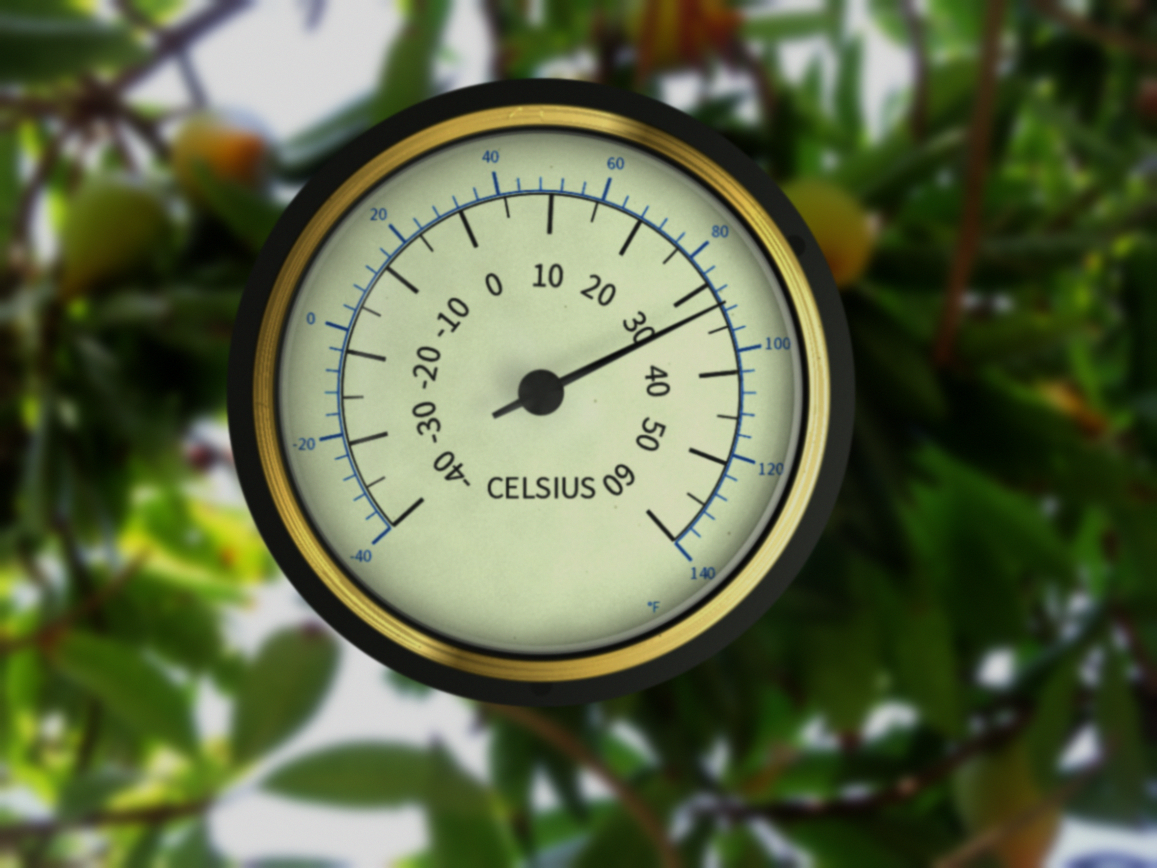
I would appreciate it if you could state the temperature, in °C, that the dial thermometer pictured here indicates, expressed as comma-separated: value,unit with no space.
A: 32.5,°C
